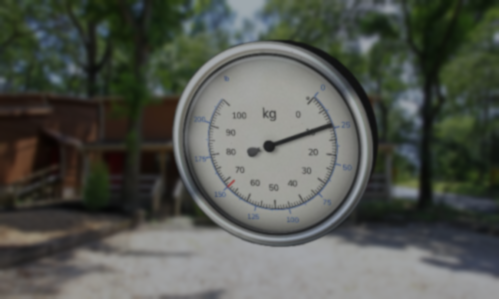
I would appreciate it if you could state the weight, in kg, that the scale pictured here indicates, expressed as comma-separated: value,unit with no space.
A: 10,kg
